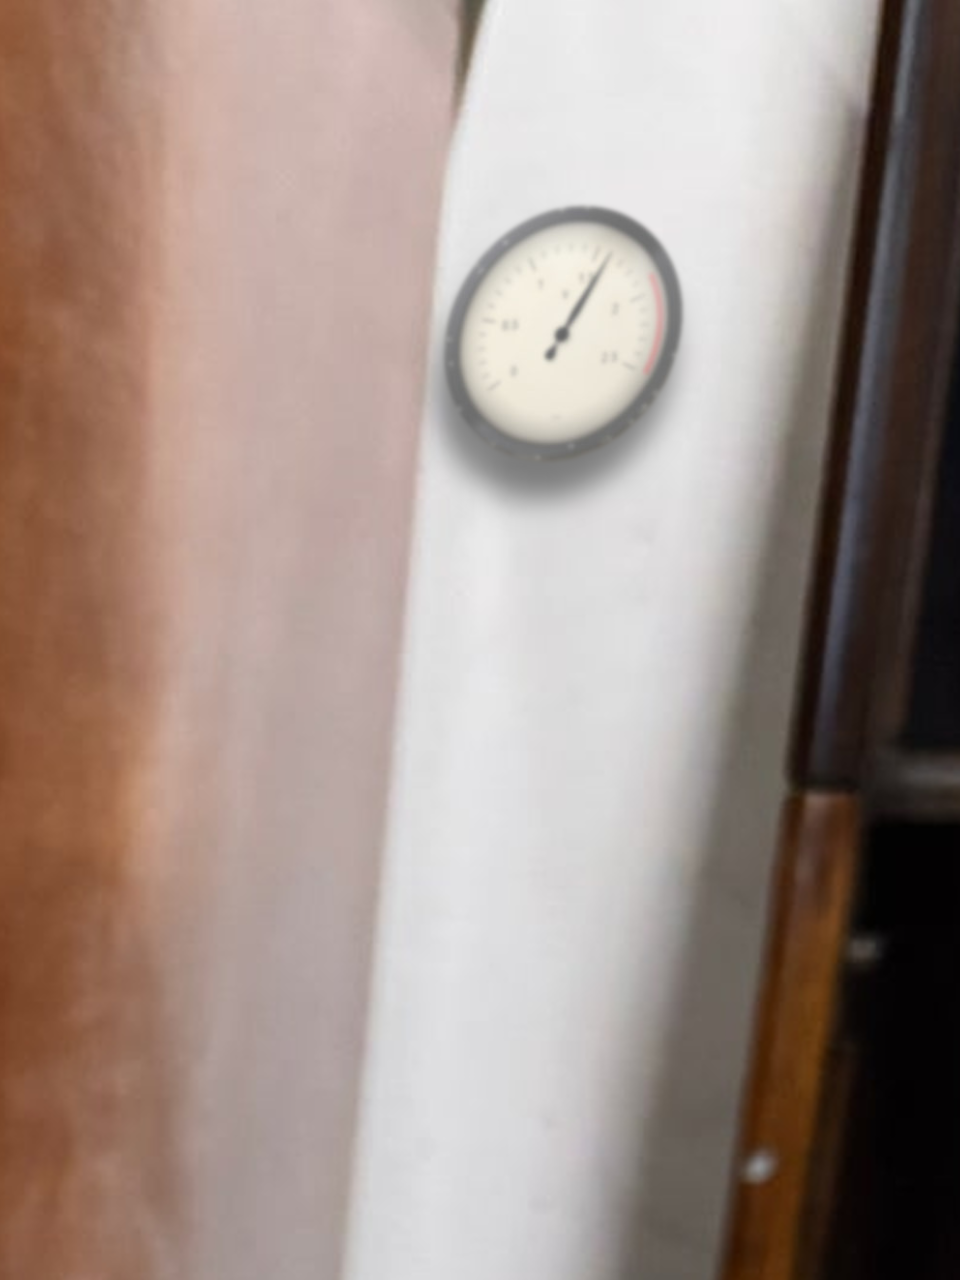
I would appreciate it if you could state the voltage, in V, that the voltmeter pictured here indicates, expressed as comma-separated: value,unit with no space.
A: 1.6,V
